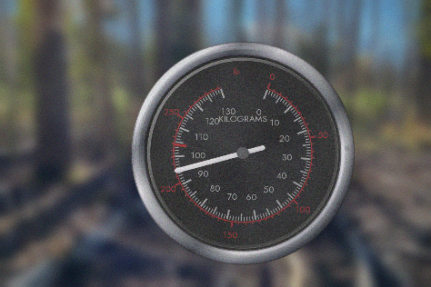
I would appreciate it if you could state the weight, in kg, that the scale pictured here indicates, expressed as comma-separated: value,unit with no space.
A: 95,kg
